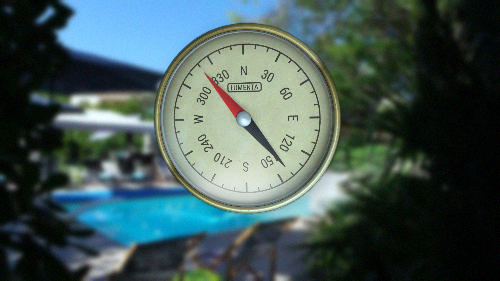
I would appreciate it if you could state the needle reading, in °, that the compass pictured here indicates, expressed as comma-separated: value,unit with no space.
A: 320,°
